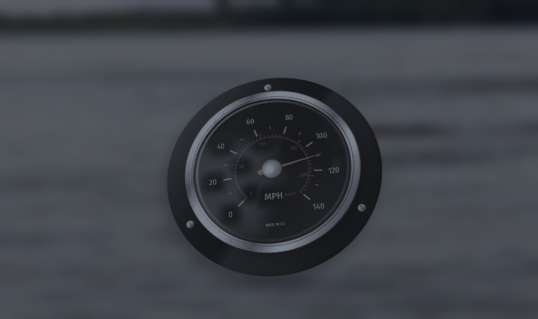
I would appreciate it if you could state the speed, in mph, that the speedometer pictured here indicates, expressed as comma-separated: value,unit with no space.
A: 110,mph
